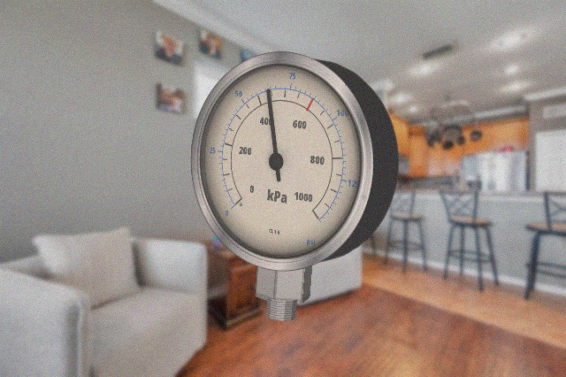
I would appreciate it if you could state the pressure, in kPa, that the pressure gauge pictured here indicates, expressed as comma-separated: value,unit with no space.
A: 450,kPa
